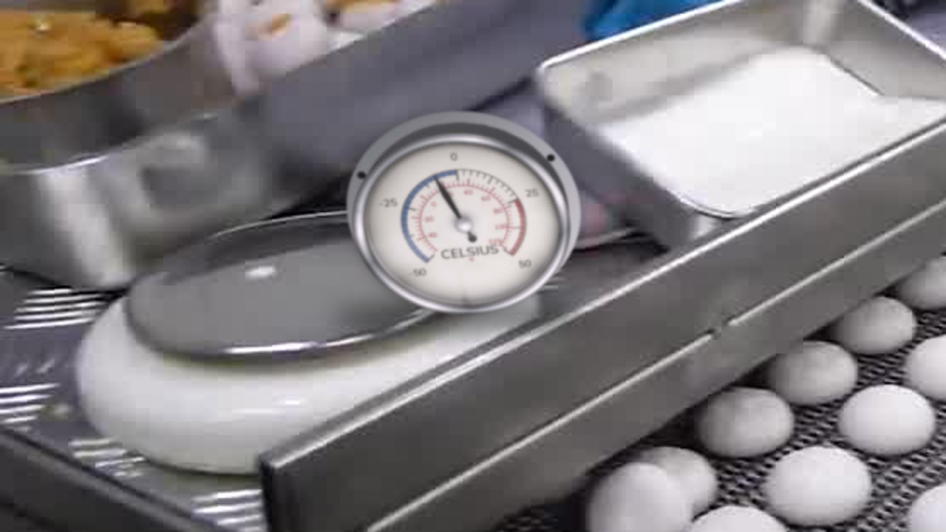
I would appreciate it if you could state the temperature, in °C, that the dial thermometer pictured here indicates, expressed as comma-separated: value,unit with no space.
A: -7.5,°C
